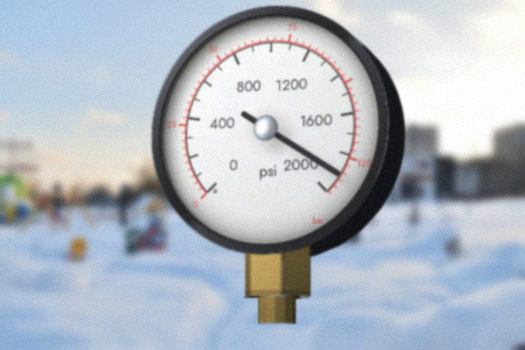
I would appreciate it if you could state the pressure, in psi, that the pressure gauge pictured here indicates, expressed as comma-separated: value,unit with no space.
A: 1900,psi
